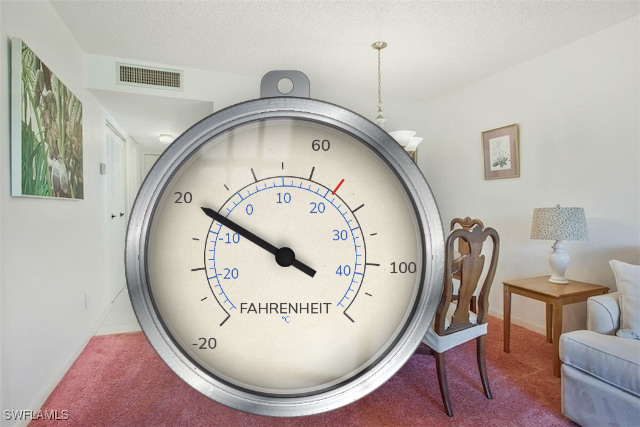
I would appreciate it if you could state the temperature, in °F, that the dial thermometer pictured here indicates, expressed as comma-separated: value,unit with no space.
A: 20,°F
